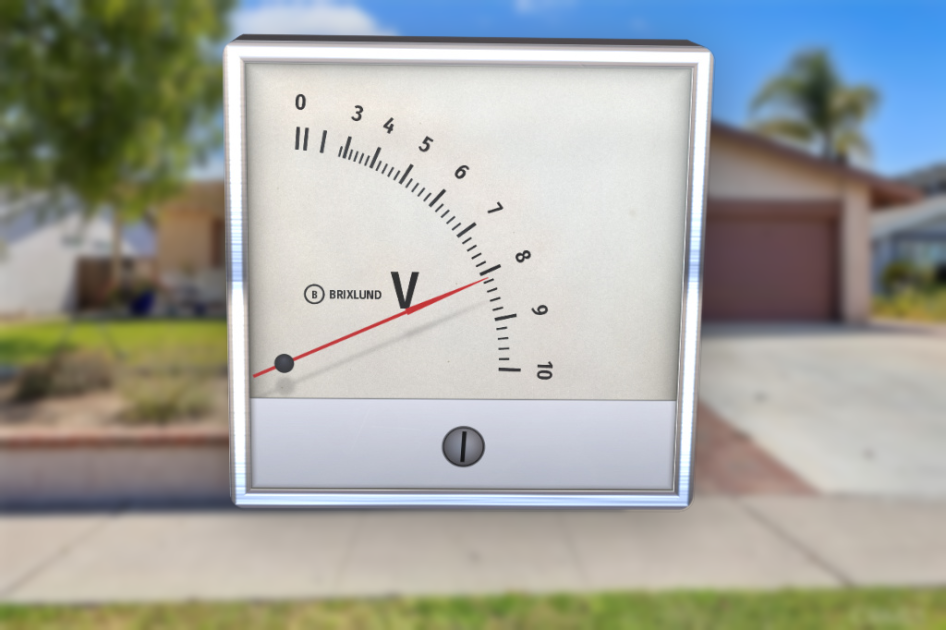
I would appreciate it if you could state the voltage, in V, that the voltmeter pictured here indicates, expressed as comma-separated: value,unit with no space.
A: 8.1,V
